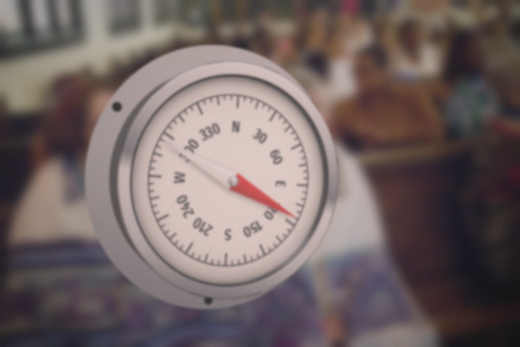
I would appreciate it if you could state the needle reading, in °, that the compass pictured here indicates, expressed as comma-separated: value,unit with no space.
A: 115,°
